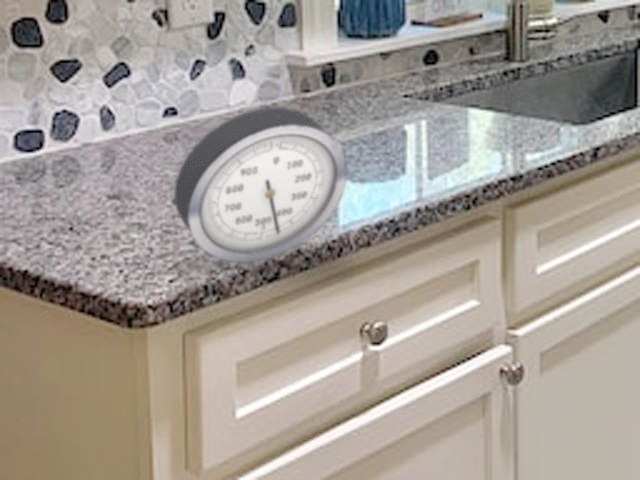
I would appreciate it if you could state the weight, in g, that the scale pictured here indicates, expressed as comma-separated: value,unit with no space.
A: 450,g
